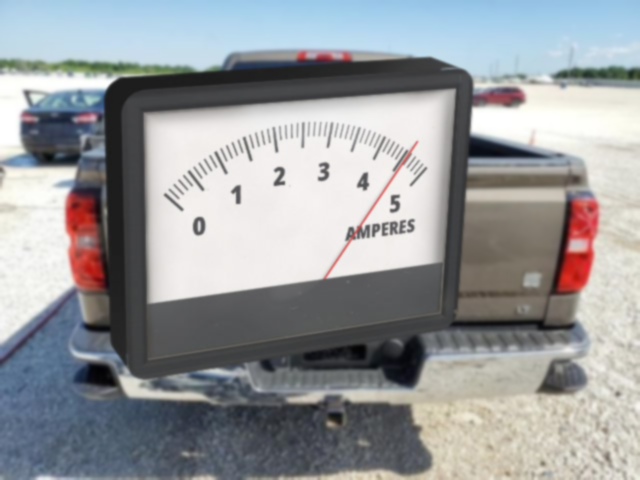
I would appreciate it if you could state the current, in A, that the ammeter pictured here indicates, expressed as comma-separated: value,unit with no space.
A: 4.5,A
